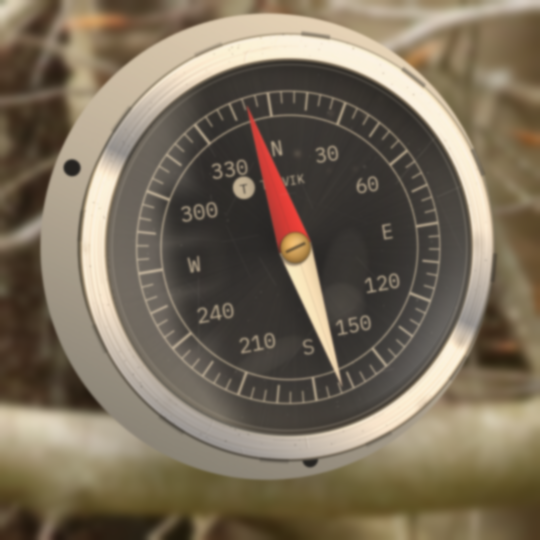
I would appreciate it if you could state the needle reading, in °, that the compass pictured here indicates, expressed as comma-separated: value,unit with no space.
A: 350,°
